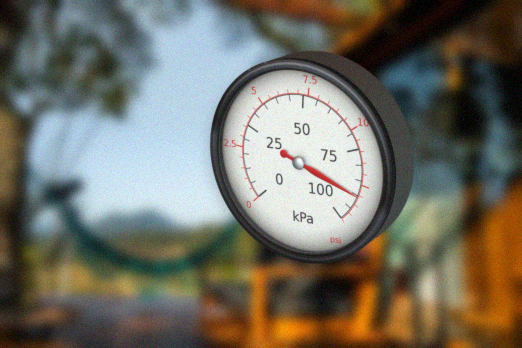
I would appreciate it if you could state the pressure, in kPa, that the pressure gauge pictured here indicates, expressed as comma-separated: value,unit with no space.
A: 90,kPa
